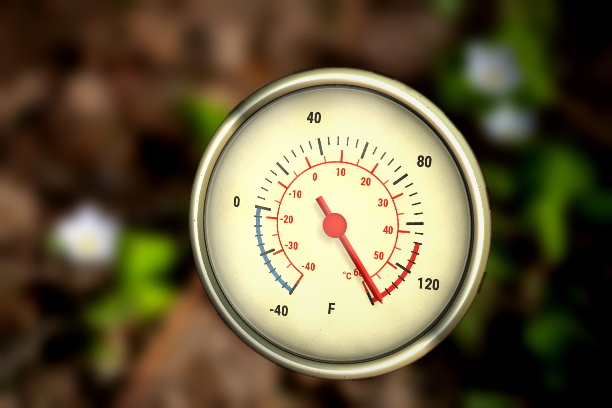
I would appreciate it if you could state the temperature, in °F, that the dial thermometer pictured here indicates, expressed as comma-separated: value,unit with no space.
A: 136,°F
